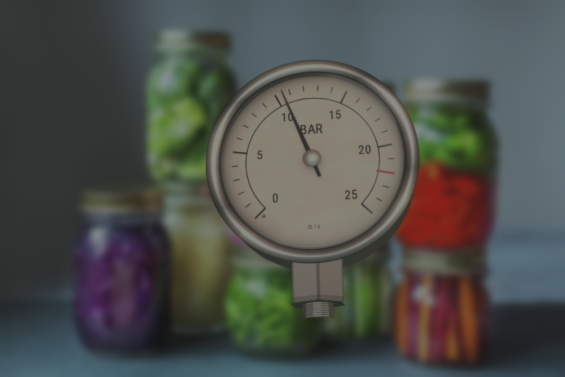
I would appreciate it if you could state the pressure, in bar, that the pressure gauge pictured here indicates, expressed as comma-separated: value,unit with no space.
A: 10.5,bar
